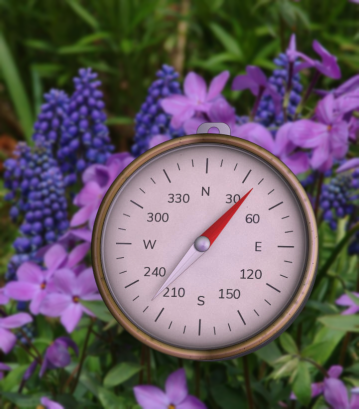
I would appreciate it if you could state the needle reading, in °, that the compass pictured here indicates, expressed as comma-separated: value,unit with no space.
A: 40,°
